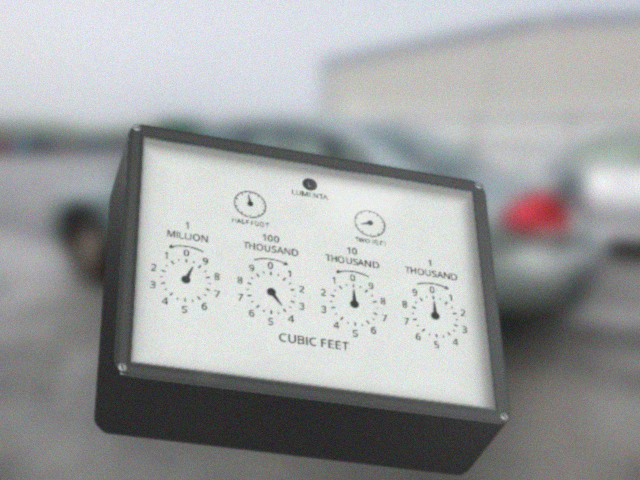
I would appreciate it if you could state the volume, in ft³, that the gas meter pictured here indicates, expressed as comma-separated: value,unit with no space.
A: 940000,ft³
